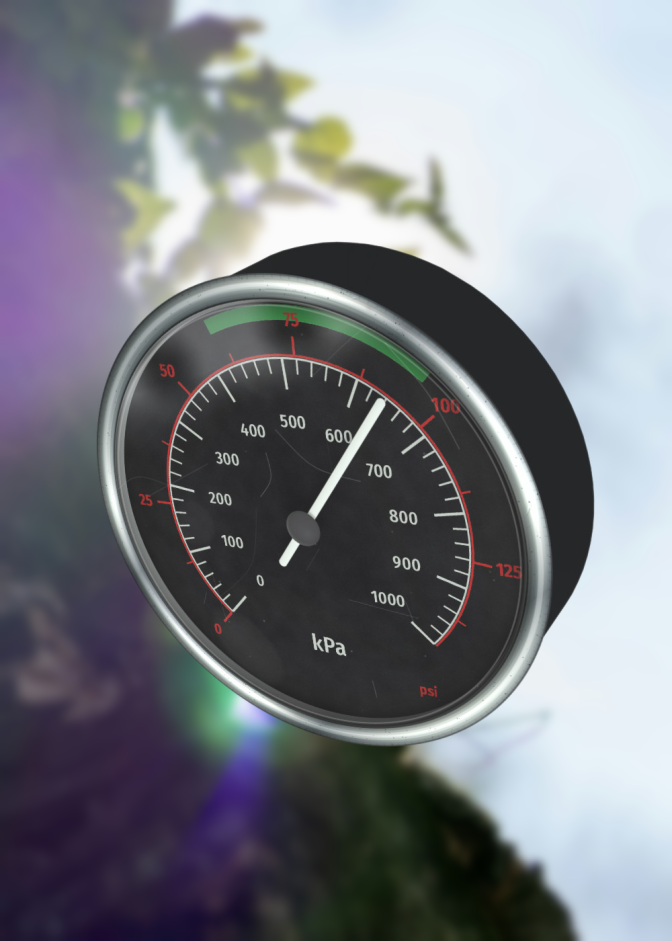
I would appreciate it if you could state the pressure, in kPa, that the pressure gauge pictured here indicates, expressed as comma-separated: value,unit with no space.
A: 640,kPa
